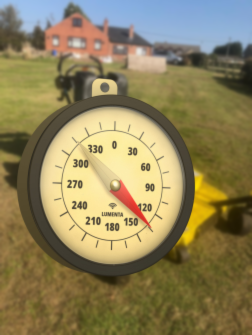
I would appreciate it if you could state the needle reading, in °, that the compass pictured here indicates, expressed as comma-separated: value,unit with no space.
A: 135,°
